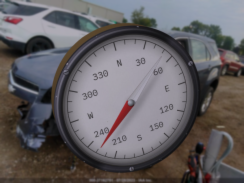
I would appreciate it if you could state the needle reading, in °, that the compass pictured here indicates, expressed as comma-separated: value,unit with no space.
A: 230,°
